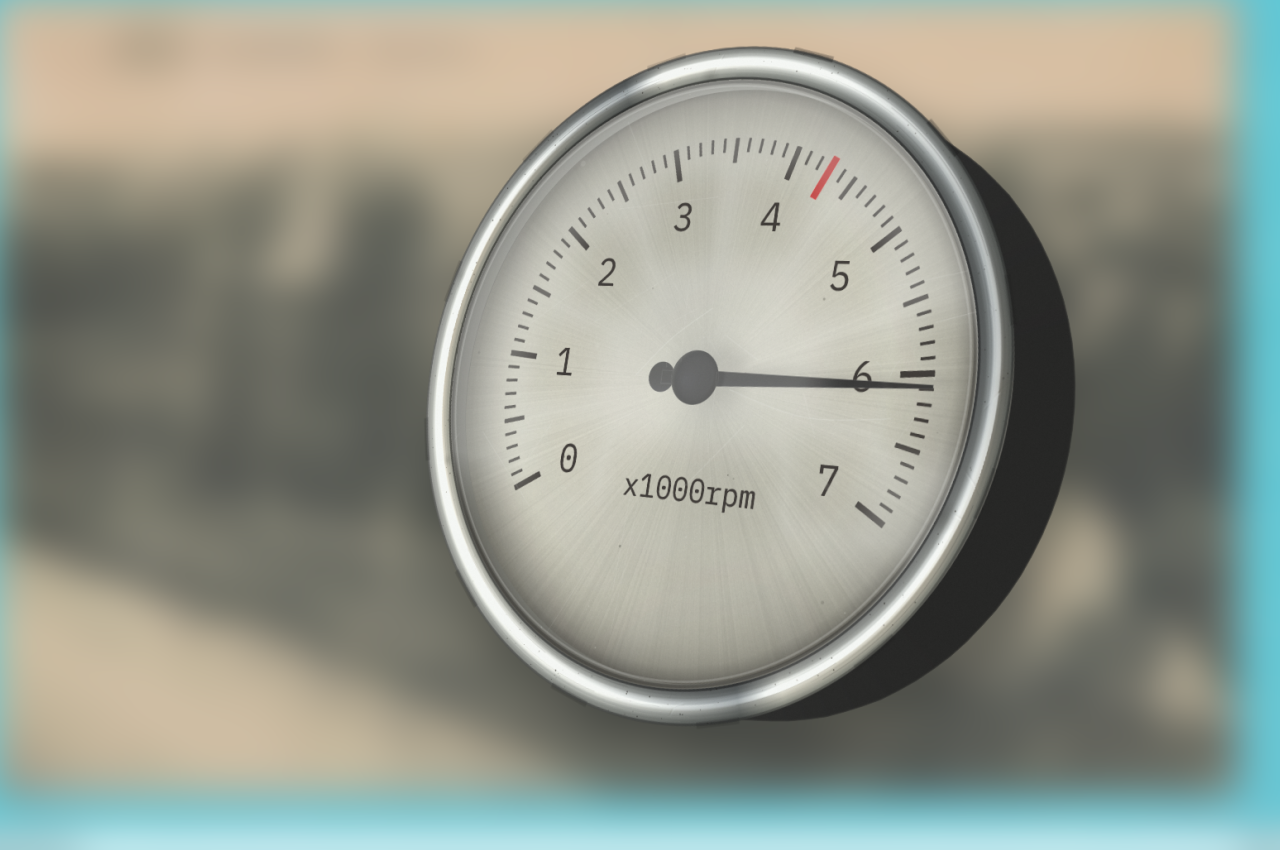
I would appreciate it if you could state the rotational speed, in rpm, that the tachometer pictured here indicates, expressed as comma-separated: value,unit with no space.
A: 6100,rpm
